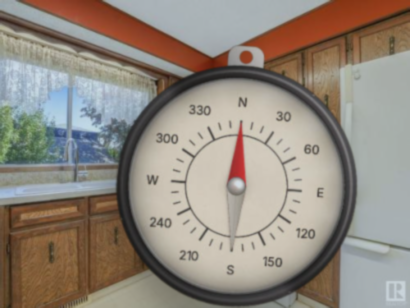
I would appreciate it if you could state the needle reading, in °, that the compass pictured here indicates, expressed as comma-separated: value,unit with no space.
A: 0,°
